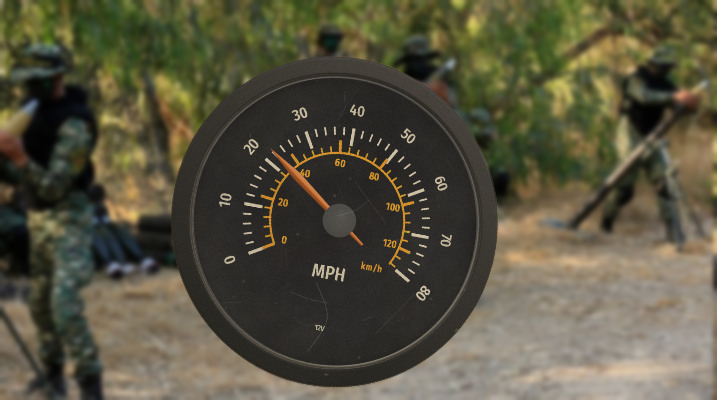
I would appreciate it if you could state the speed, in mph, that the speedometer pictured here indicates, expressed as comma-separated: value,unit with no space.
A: 22,mph
